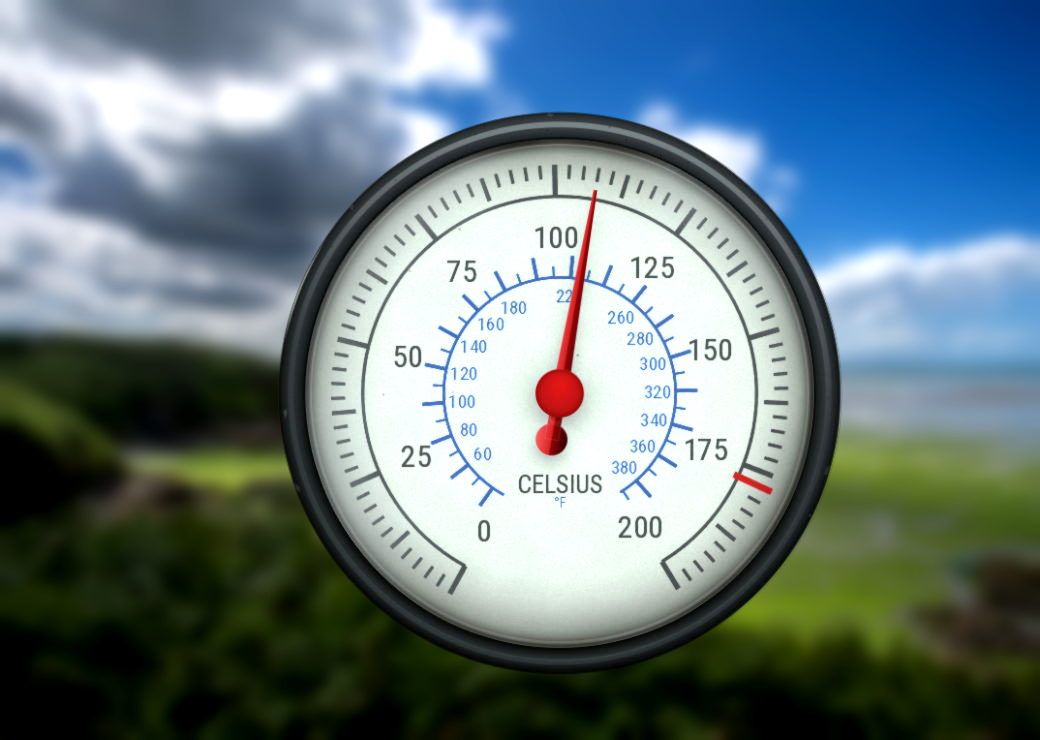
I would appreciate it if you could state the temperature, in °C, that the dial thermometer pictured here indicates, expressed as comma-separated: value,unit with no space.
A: 107.5,°C
